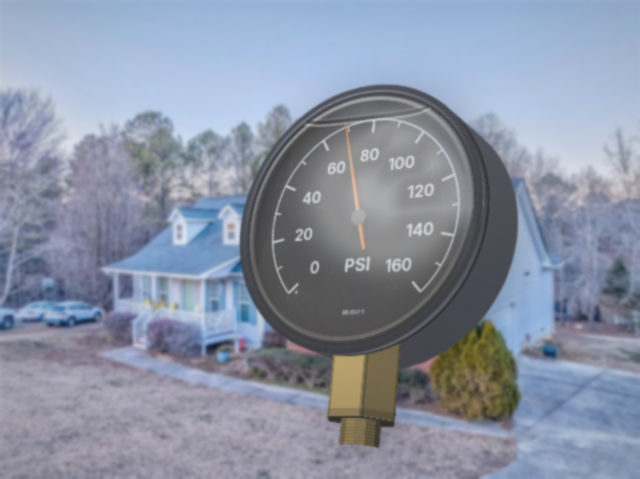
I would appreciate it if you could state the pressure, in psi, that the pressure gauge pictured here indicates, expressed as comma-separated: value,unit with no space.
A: 70,psi
